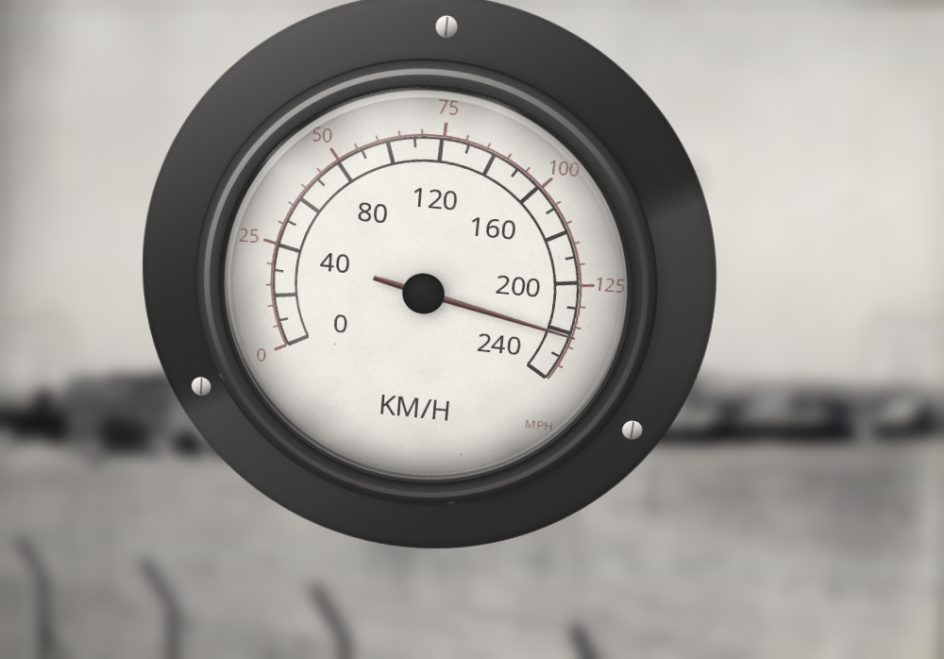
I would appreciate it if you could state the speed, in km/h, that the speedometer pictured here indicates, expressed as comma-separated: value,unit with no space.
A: 220,km/h
